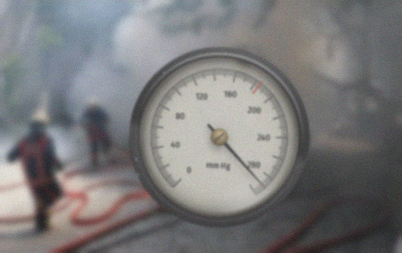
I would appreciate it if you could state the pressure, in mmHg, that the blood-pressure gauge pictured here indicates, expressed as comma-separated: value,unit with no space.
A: 290,mmHg
